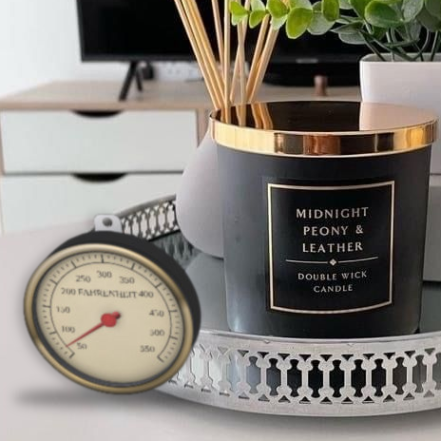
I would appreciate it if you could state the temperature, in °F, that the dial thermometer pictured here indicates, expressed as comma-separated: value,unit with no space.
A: 70,°F
